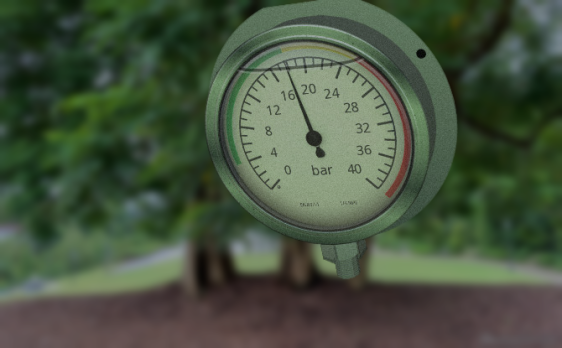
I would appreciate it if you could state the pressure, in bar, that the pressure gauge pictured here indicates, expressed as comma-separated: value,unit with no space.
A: 18,bar
